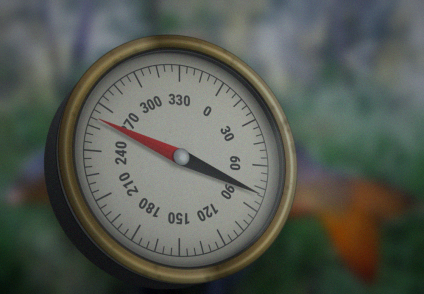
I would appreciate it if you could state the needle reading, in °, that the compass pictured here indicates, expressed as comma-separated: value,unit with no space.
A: 260,°
